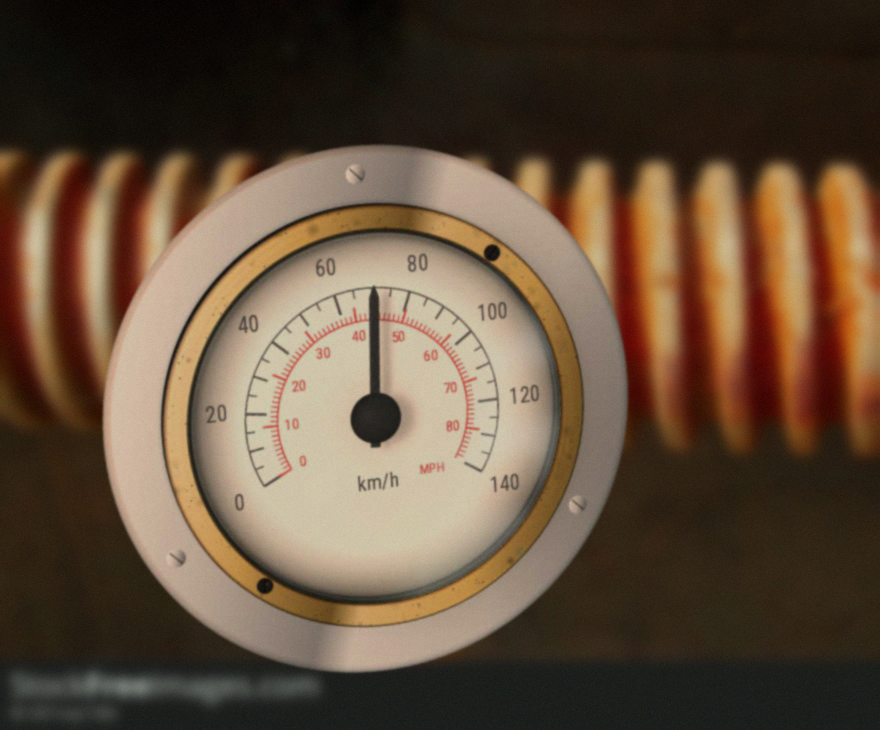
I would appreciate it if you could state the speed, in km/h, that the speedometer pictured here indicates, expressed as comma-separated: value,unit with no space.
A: 70,km/h
